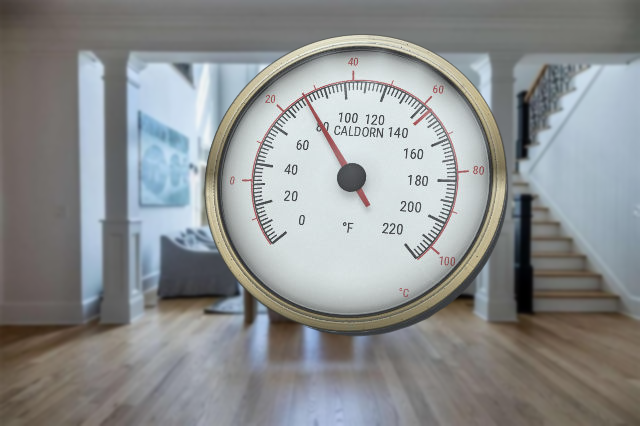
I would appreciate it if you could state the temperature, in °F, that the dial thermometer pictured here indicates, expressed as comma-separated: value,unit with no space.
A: 80,°F
